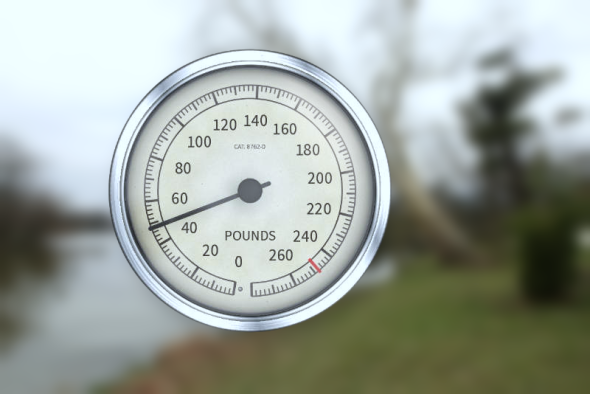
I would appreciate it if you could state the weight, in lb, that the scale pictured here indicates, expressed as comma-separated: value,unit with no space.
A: 48,lb
